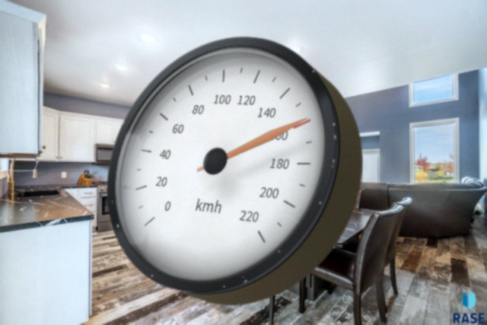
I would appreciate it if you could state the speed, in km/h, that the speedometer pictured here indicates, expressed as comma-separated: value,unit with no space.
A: 160,km/h
